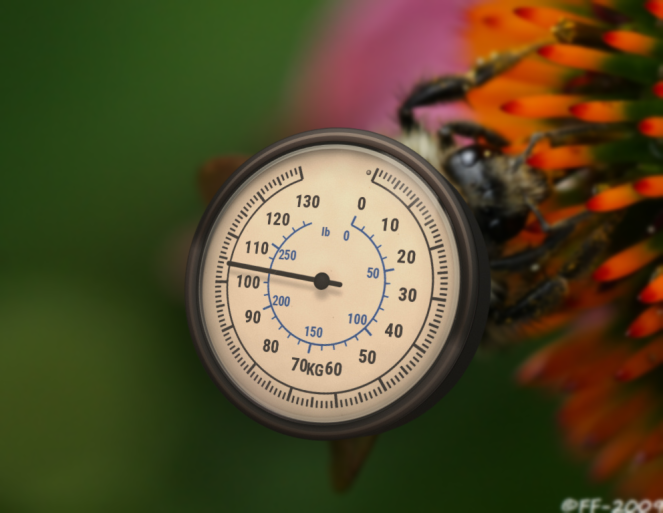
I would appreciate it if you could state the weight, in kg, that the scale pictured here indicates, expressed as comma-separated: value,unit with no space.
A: 104,kg
